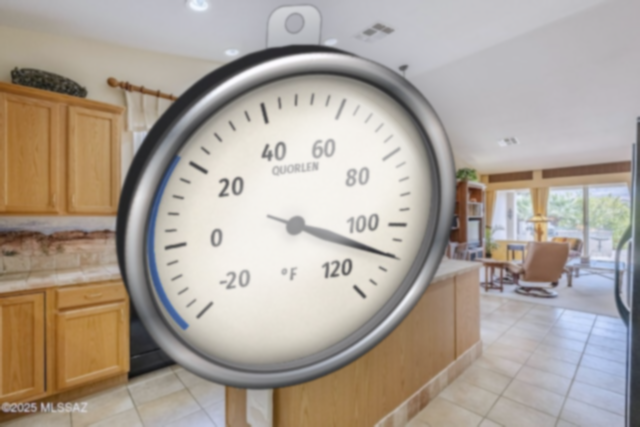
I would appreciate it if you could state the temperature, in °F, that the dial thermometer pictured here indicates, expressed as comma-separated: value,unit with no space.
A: 108,°F
